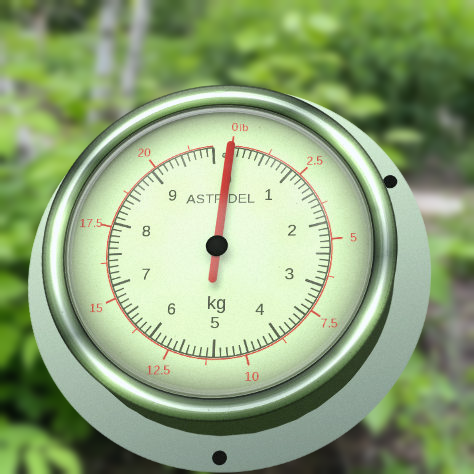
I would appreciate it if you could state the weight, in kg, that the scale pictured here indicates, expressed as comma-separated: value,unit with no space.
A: 0,kg
